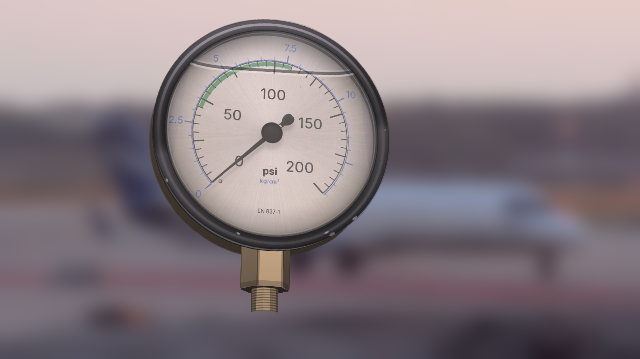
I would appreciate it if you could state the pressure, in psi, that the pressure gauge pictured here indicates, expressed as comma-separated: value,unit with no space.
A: 0,psi
